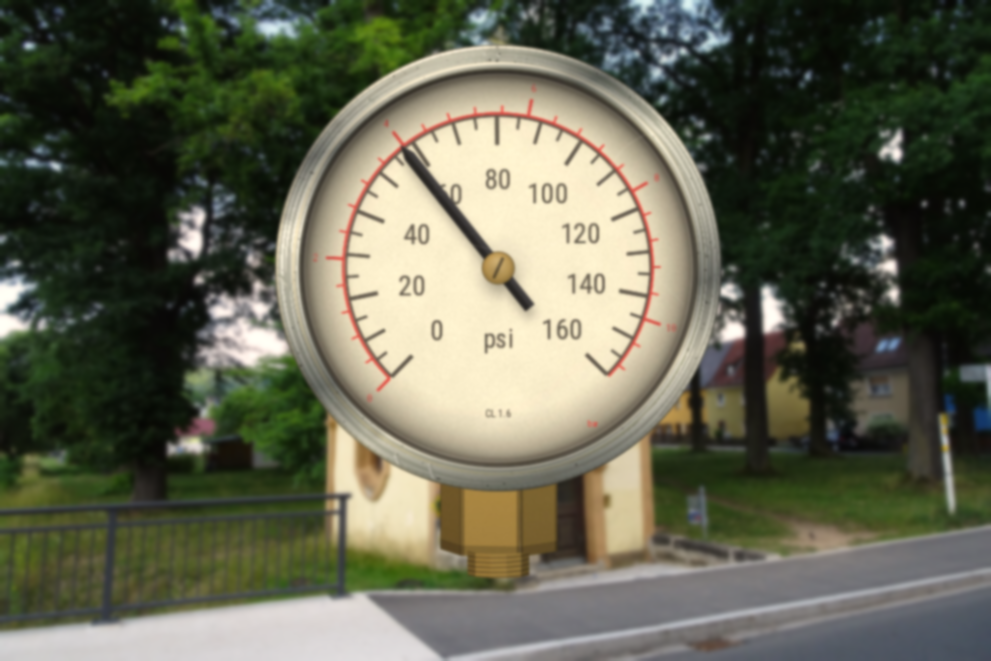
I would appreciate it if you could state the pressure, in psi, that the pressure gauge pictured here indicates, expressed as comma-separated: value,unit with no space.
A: 57.5,psi
